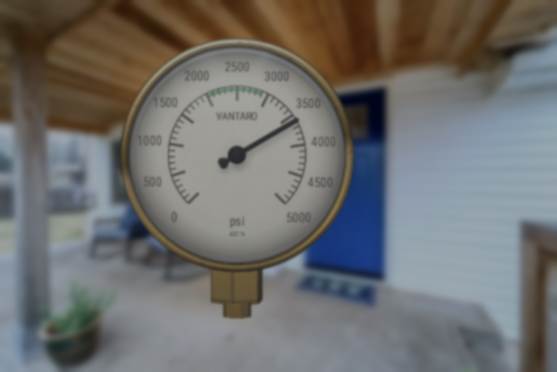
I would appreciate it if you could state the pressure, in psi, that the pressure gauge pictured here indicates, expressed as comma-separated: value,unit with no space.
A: 3600,psi
